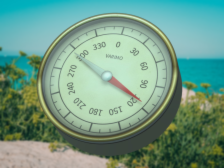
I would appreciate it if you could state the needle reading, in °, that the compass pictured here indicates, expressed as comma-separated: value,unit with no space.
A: 115,°
